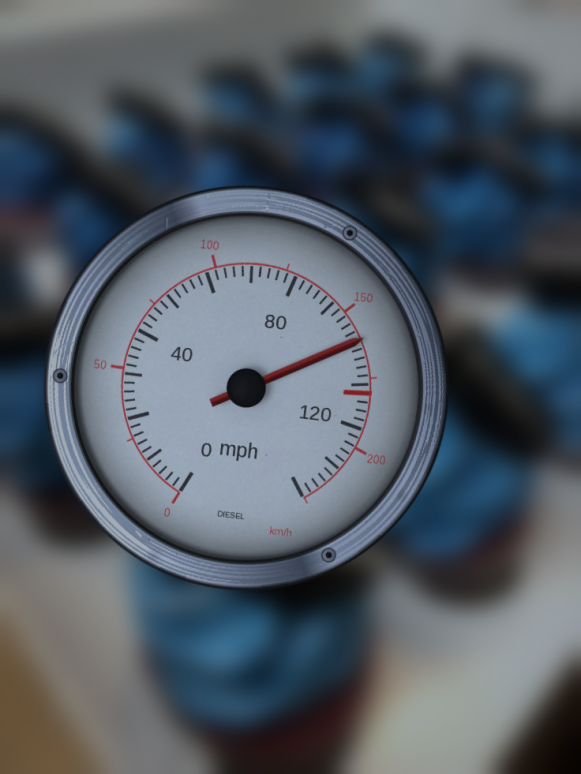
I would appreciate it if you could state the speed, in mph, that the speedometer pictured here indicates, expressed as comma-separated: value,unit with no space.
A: 100,mph
